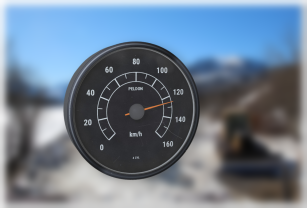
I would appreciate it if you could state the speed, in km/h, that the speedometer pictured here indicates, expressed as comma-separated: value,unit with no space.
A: 125,km/h
